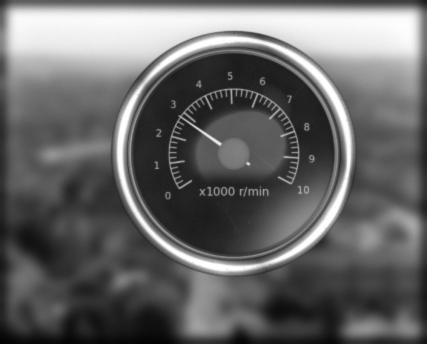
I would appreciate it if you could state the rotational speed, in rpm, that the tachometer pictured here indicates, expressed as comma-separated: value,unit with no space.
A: 2800,rpm
